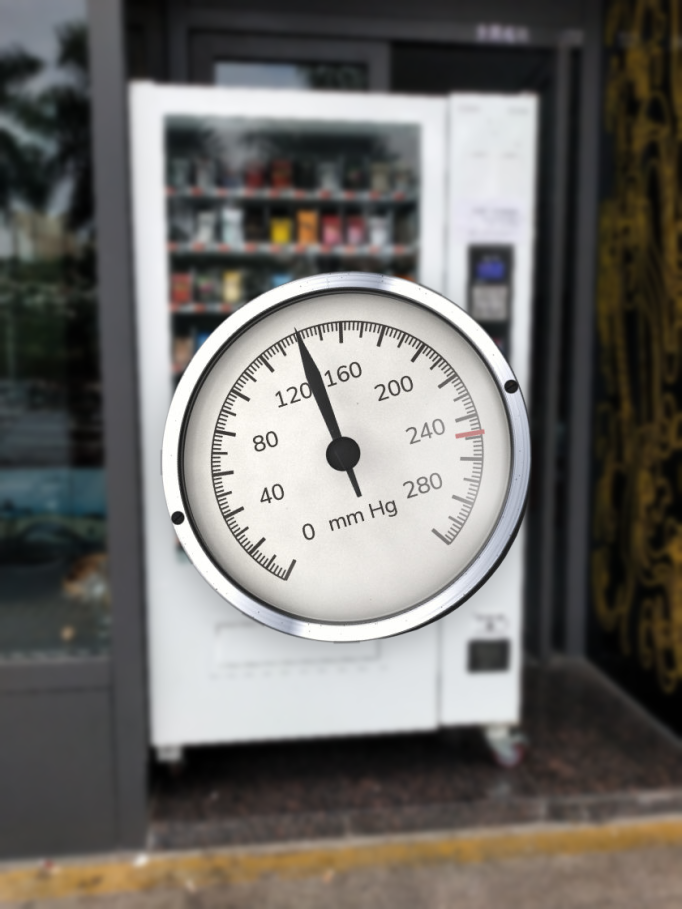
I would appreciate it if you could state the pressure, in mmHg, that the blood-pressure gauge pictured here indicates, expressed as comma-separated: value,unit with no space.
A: 140,mmHg
